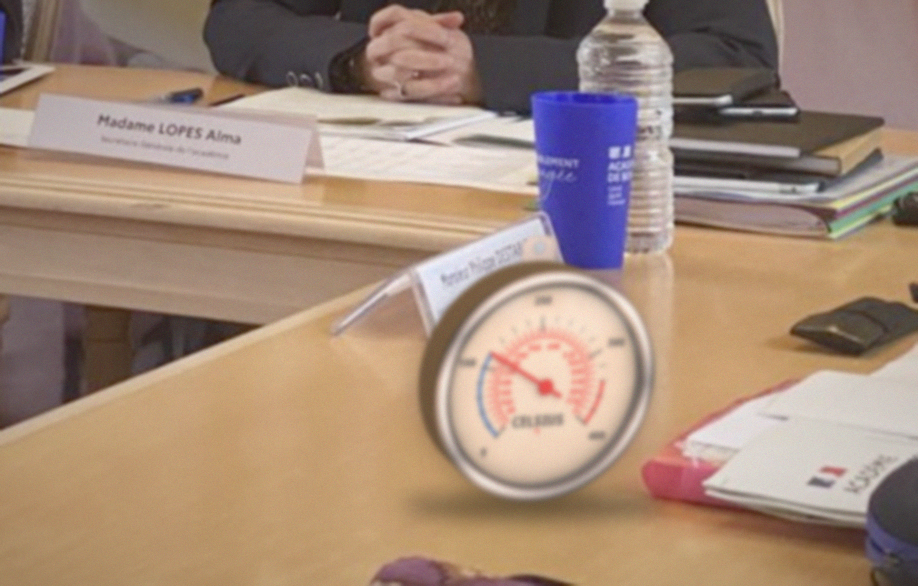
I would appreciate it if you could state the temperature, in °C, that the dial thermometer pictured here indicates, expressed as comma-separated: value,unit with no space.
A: 120,°C
